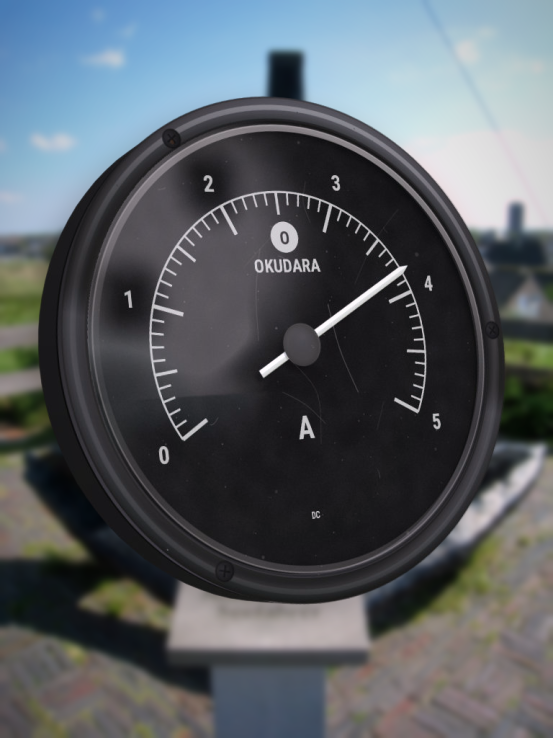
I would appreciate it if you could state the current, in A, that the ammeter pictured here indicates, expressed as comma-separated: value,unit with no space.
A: 3.8,A
